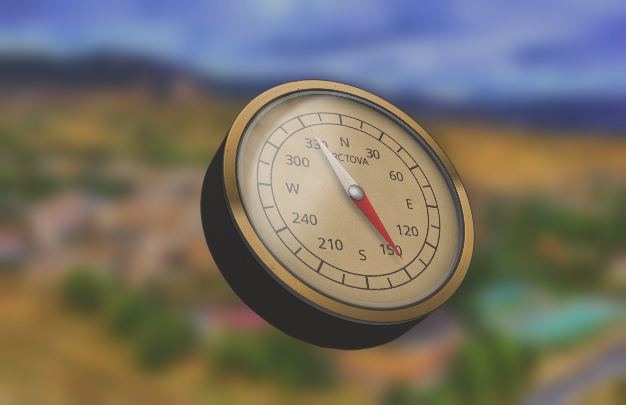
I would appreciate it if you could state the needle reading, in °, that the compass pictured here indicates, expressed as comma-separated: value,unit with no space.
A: 150,°
